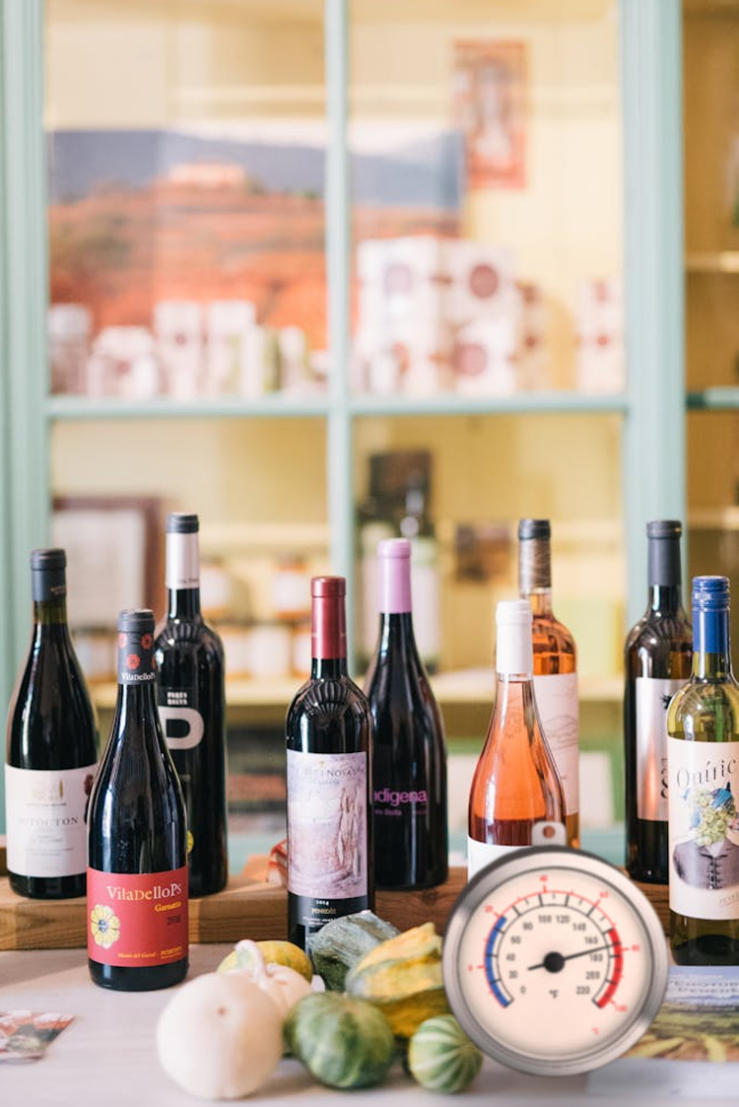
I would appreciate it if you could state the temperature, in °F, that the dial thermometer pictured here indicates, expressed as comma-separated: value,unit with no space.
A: 170,°F
